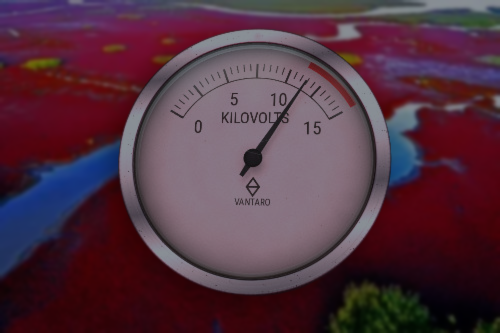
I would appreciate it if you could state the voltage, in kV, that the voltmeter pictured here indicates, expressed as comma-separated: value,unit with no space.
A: 11.5,kV
